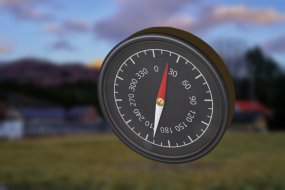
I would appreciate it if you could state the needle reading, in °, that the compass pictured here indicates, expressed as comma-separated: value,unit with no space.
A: 20,°
